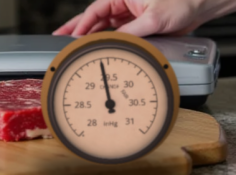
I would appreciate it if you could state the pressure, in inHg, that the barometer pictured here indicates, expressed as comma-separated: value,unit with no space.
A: 29.4,inHg
